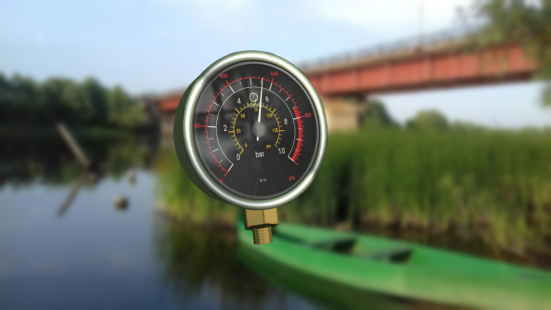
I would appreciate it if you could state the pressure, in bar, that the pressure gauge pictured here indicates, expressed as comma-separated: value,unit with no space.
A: 5.5,bar
